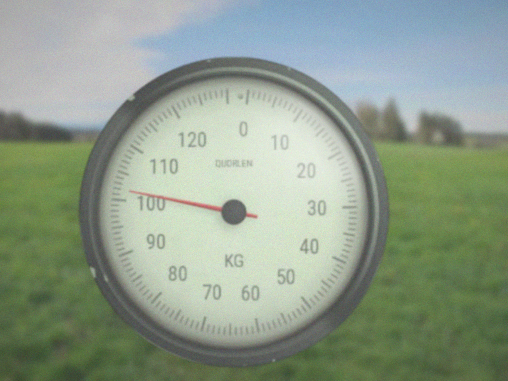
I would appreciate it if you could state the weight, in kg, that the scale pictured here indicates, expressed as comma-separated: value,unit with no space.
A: 102,kg
